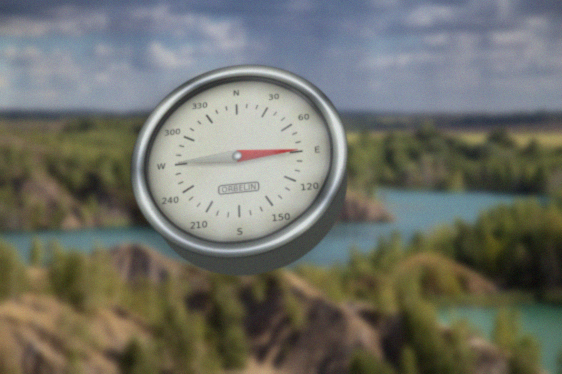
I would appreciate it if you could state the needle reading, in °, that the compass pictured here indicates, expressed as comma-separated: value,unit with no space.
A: 90,°
